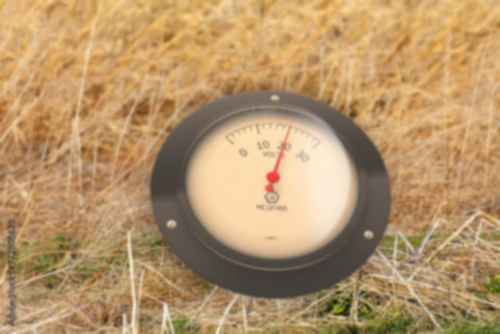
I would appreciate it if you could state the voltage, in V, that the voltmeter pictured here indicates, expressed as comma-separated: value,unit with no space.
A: 20,V
